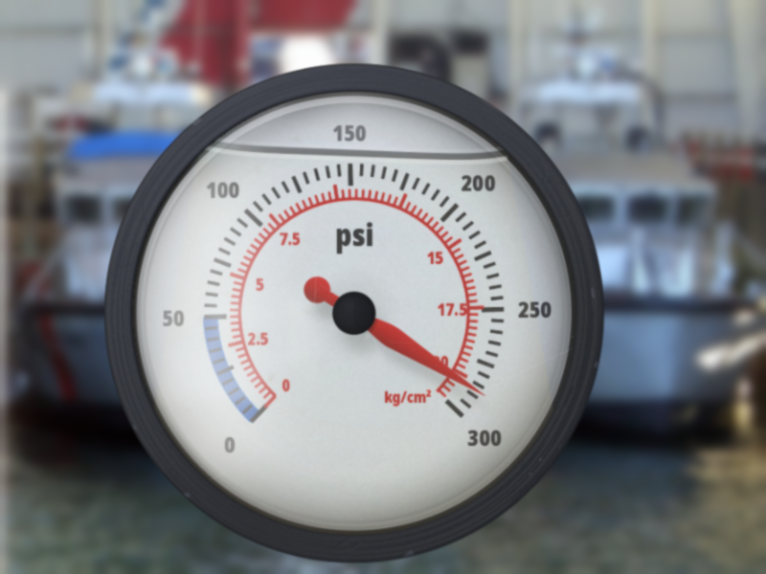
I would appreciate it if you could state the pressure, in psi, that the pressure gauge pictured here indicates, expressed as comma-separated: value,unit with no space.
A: 287.5,psi
